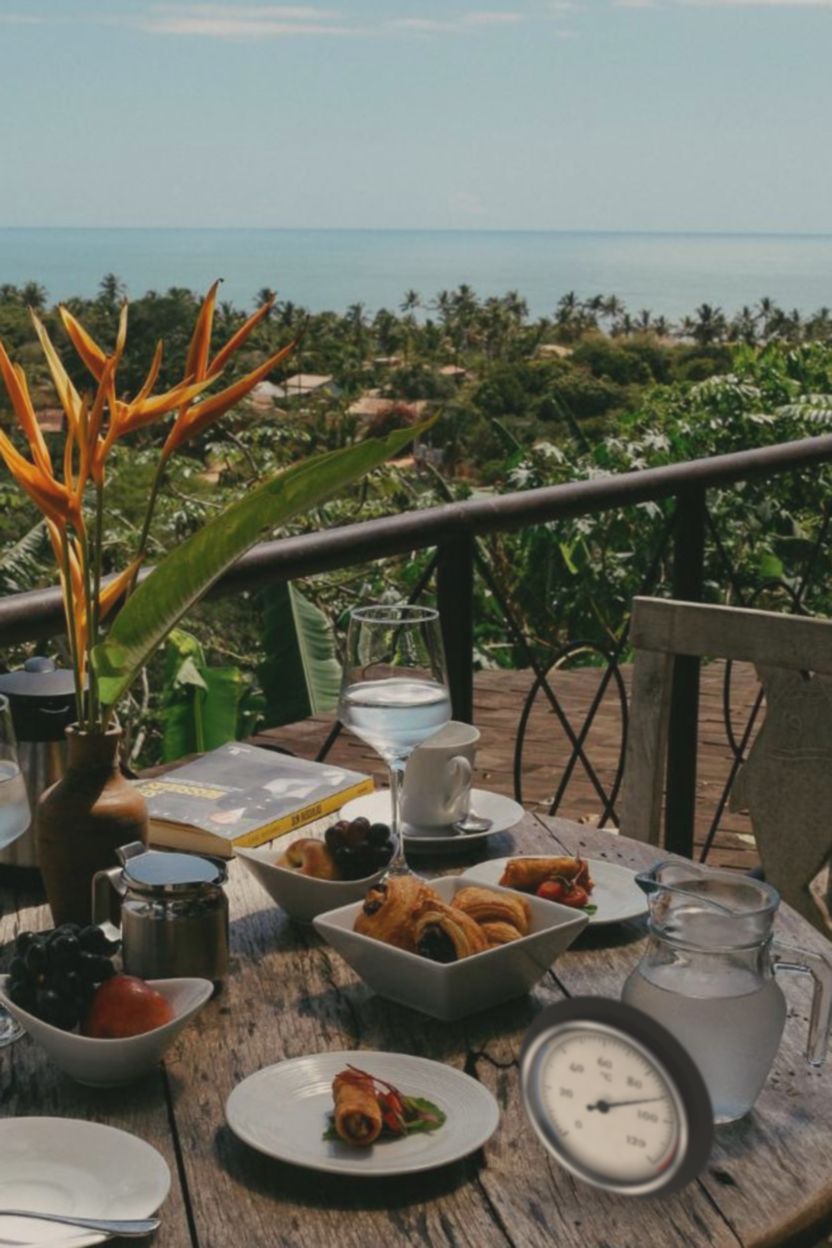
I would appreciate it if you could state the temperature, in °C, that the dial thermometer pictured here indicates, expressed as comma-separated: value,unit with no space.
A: 90,°C
